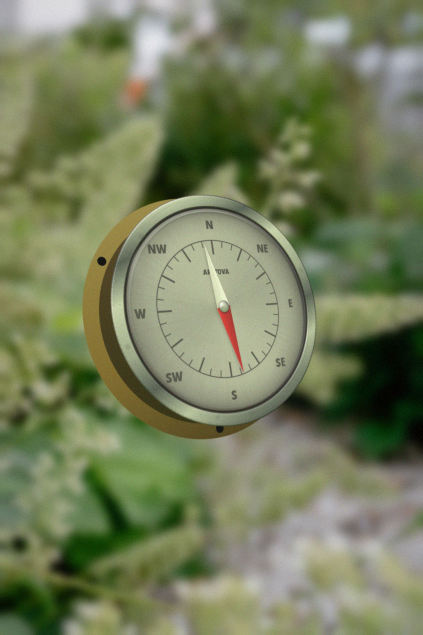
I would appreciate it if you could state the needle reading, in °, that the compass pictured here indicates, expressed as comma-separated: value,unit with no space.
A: 170,°
